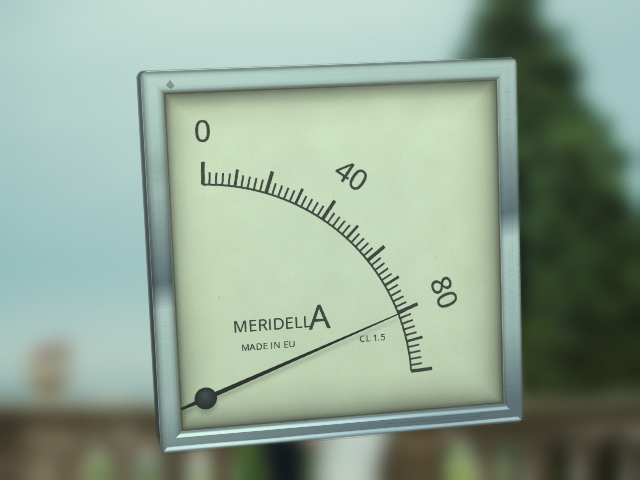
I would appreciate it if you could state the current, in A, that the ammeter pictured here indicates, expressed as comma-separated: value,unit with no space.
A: 80,A
